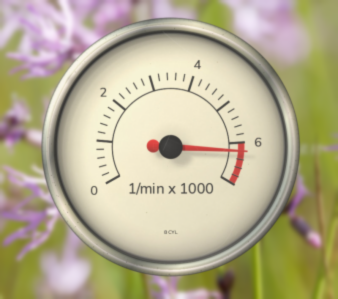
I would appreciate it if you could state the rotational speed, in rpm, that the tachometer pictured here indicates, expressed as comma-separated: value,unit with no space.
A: 6200,rpm
